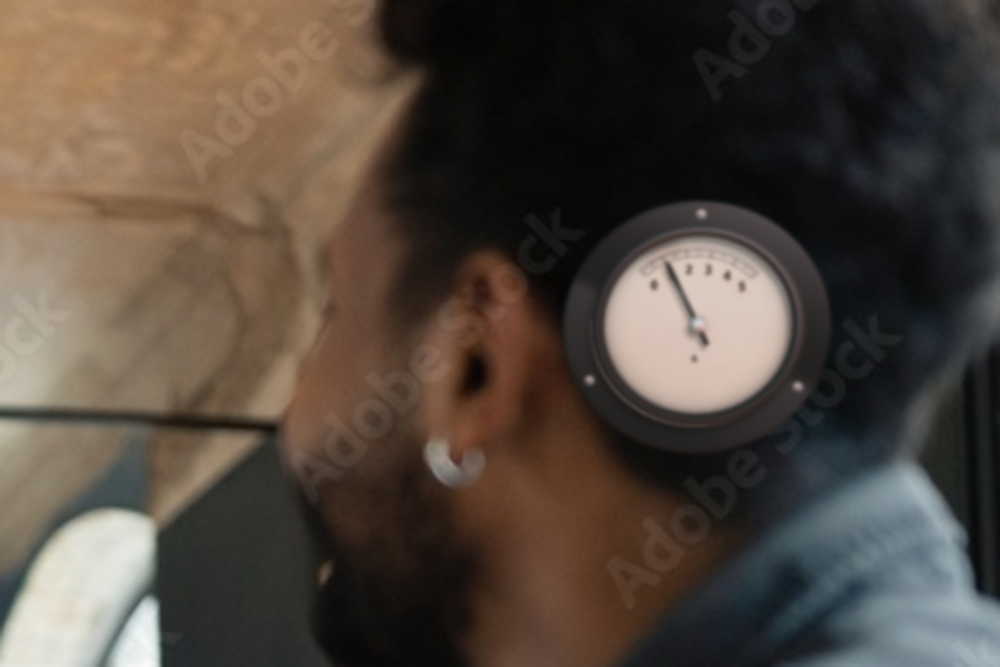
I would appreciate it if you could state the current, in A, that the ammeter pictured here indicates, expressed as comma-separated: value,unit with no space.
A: 1,A
